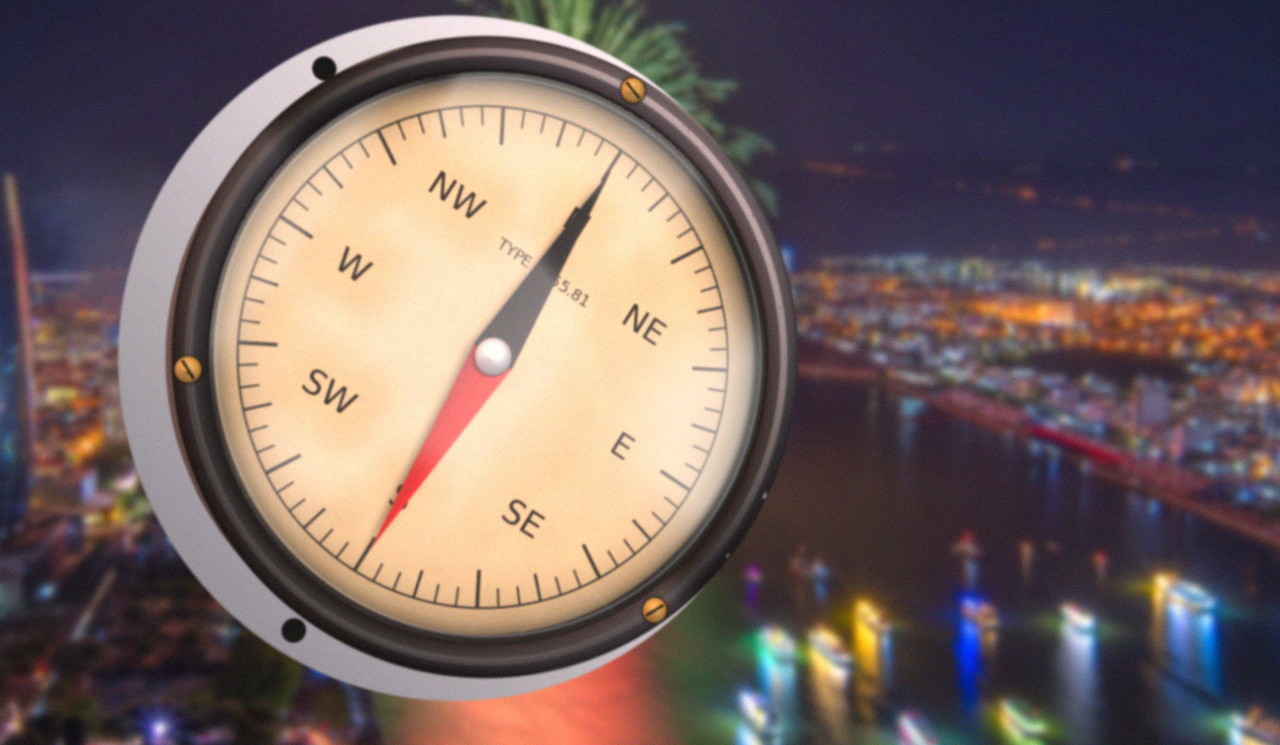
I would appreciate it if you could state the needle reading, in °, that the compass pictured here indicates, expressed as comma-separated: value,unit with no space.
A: 180,°
